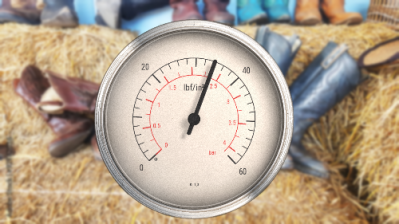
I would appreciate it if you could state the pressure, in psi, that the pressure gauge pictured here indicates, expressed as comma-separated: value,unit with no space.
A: 34,psi
